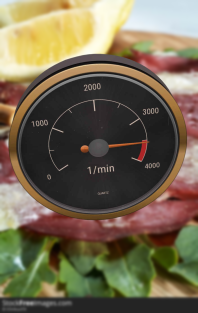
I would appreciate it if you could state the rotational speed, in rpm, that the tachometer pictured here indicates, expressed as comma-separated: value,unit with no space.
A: 3500,rpm
